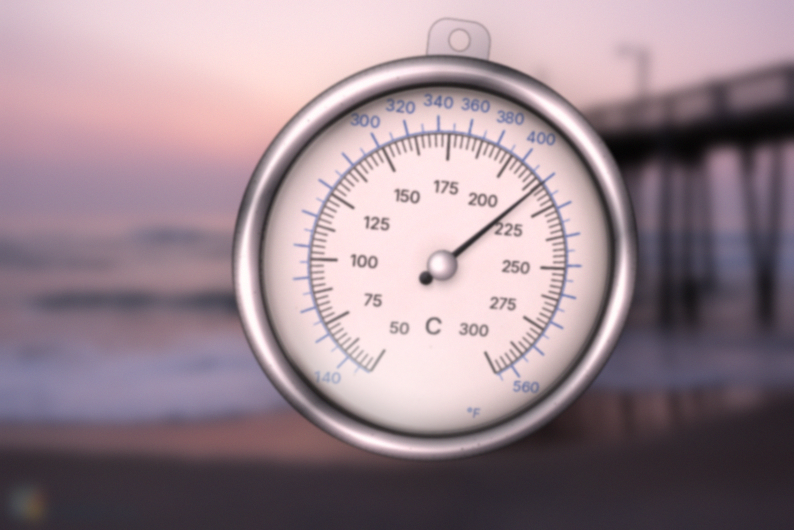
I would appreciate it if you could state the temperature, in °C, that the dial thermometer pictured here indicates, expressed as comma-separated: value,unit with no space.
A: 215,°C
